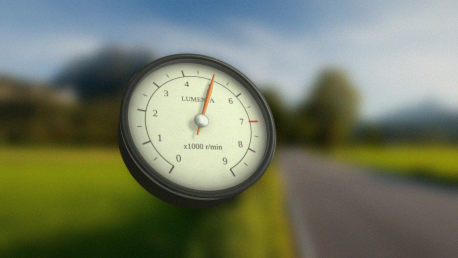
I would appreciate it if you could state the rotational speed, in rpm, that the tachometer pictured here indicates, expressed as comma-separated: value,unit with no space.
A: 5000,rpm
